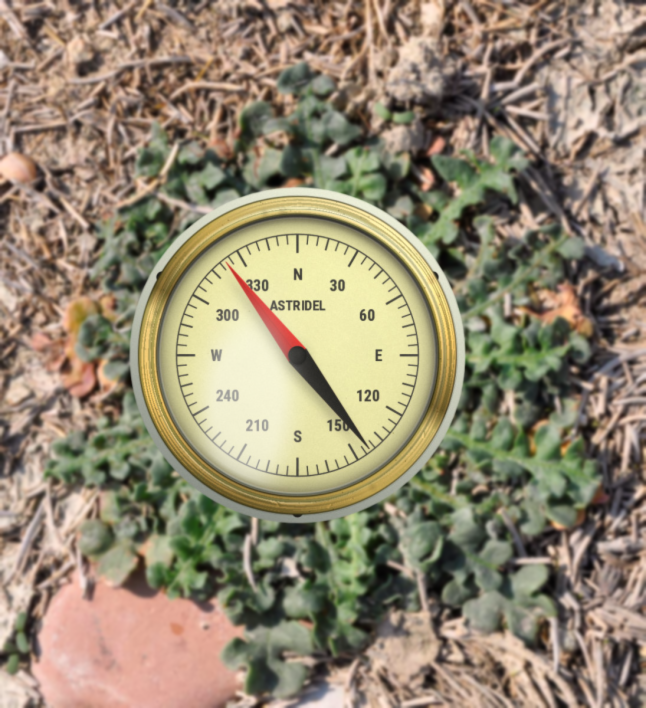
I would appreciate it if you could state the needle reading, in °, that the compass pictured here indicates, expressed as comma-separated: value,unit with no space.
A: 322.5,°
